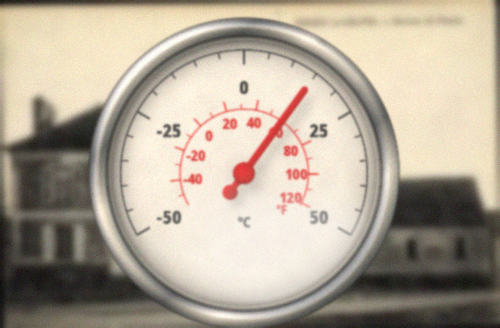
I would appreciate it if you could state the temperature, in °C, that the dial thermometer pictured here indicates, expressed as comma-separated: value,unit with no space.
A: 15,°C
